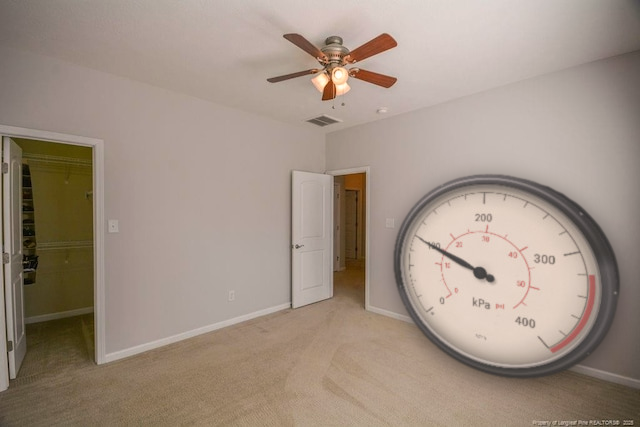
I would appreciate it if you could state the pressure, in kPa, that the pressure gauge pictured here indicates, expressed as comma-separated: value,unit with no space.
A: 100,kPa
